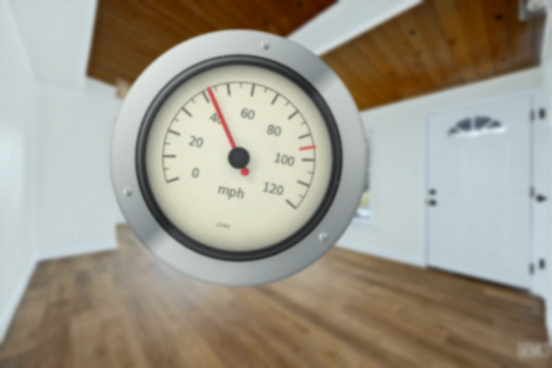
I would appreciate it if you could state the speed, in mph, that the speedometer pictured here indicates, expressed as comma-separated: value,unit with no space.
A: 42.5,mph
